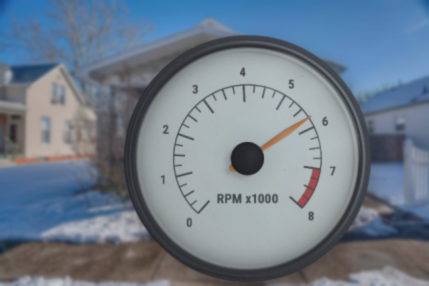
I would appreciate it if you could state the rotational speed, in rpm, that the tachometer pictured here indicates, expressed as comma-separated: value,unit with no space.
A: 5750,rpm
